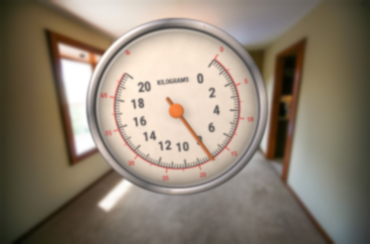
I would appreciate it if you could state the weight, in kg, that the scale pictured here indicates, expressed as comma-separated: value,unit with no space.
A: 8,kg
